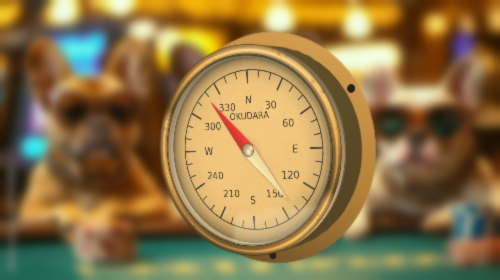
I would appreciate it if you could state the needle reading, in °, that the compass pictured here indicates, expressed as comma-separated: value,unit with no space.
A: 320,°
